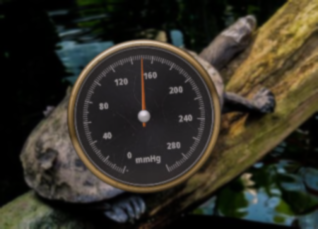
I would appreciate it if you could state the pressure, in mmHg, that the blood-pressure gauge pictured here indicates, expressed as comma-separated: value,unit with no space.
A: 150,mmHg
